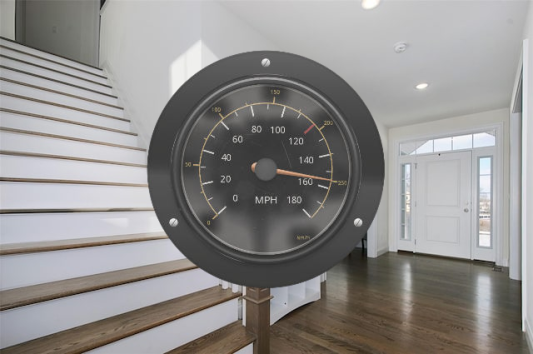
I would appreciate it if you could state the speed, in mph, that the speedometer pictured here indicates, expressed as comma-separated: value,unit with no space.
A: 155,mph
